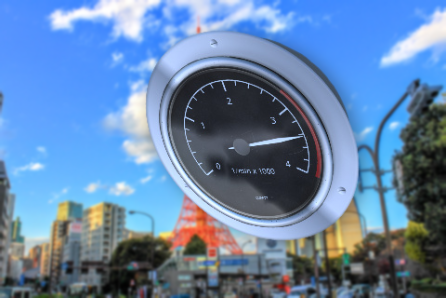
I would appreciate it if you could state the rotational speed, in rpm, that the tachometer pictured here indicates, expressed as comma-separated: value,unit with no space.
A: 3400,rpm
